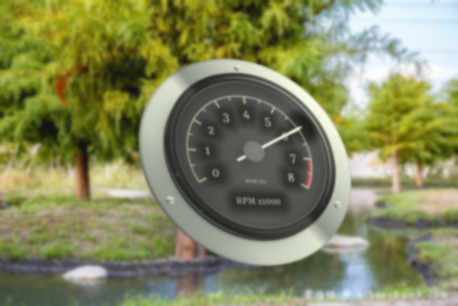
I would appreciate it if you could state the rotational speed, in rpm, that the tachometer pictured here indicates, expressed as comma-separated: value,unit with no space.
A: 6000,rpm
